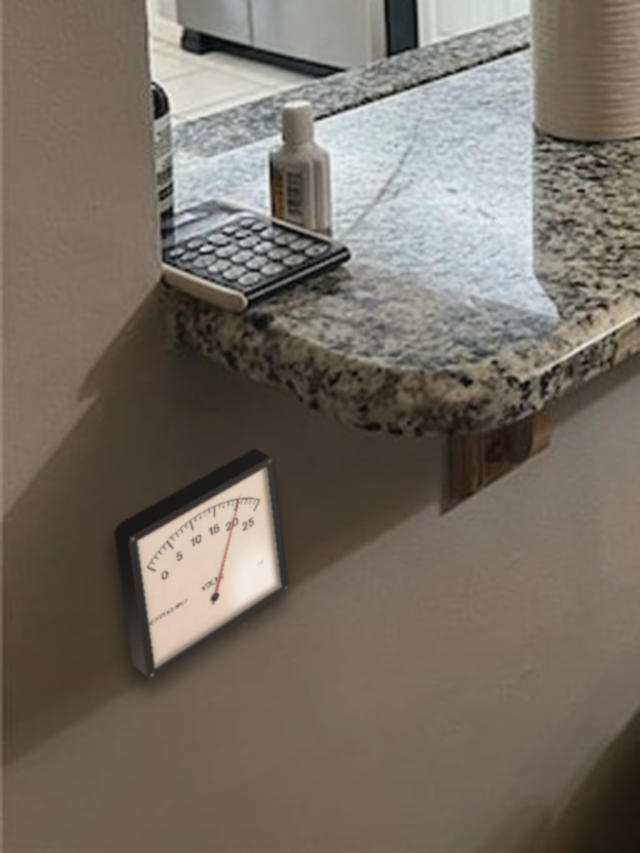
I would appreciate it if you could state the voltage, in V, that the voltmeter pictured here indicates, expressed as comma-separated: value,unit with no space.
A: 20,V
